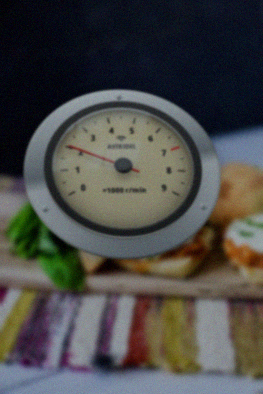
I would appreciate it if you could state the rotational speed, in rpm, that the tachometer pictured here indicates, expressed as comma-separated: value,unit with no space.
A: 2000,rpm
